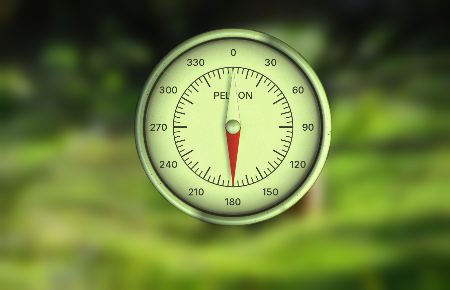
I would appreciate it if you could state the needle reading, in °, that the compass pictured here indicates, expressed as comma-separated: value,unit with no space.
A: 180,°
